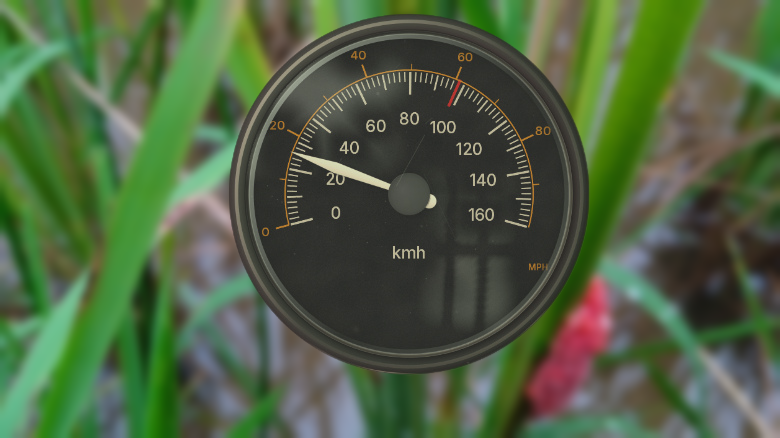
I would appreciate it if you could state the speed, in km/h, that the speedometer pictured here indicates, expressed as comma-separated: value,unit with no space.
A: 26,km/h
